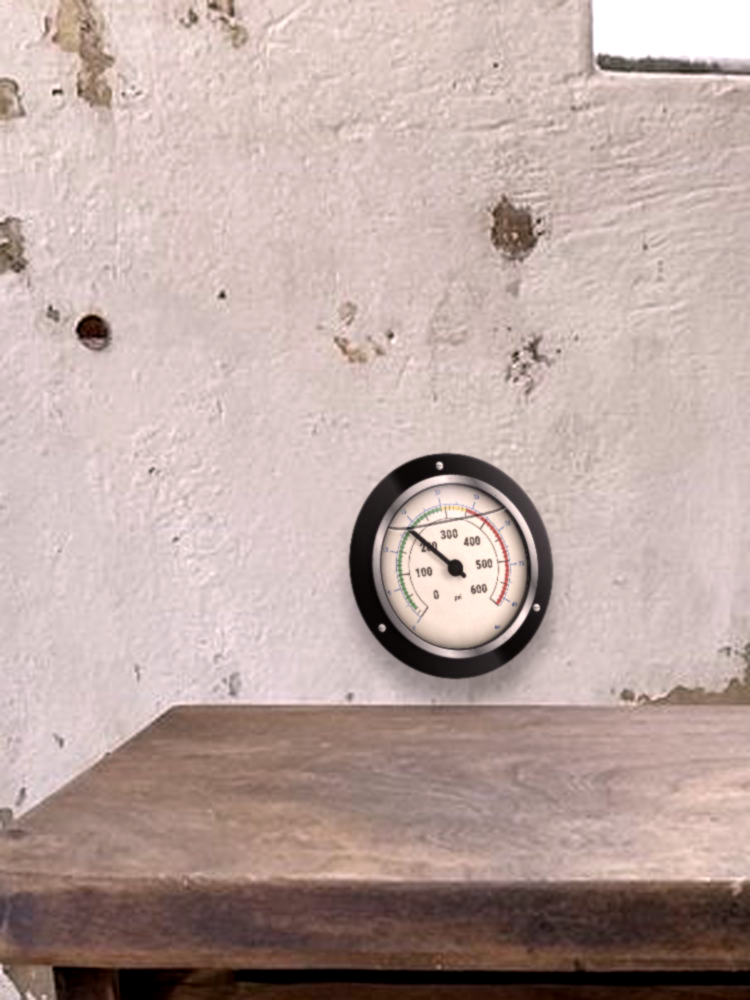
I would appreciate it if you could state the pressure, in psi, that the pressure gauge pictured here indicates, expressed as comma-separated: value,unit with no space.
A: 200,psi
